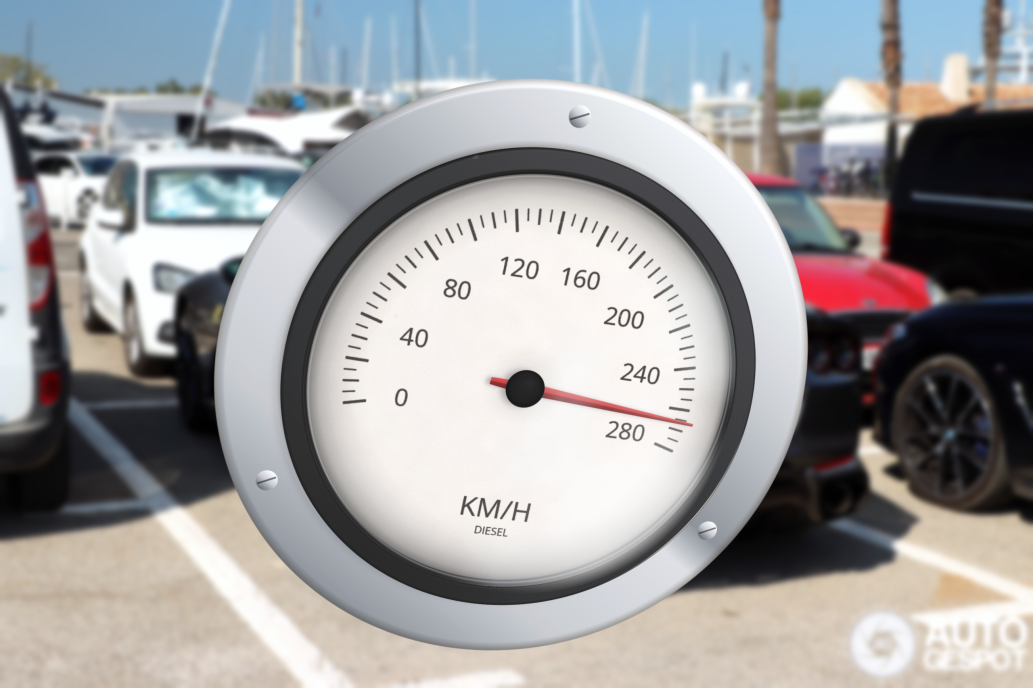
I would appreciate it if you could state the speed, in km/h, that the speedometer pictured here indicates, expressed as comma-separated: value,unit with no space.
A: 265,km/h
